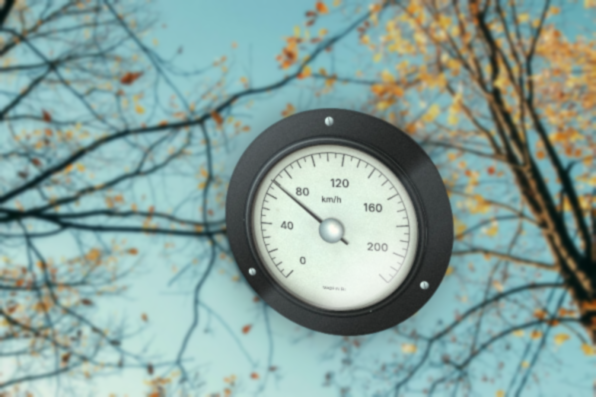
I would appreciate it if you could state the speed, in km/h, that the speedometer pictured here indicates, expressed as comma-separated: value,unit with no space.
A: 70,km/h
